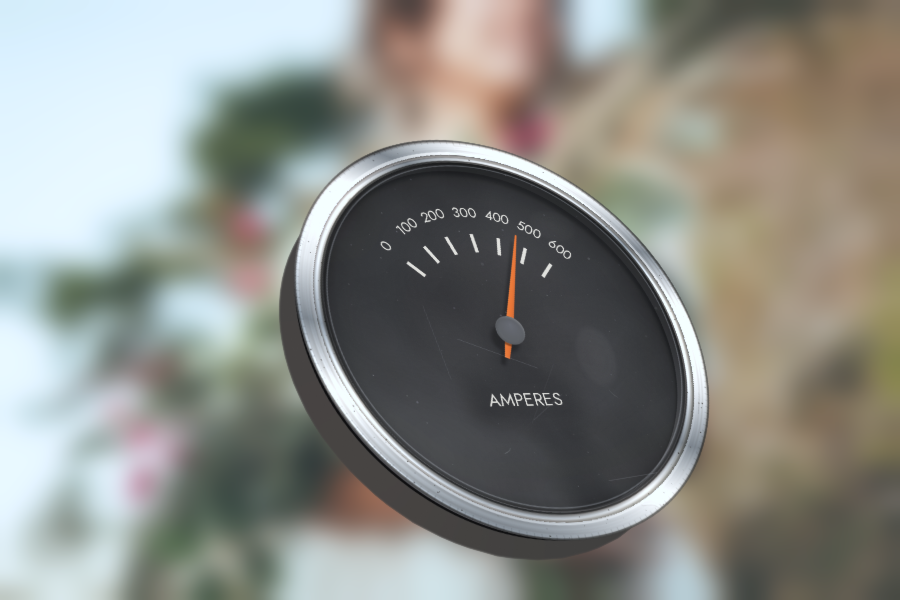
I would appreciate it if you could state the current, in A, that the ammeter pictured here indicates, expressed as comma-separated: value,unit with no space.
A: 450,A
